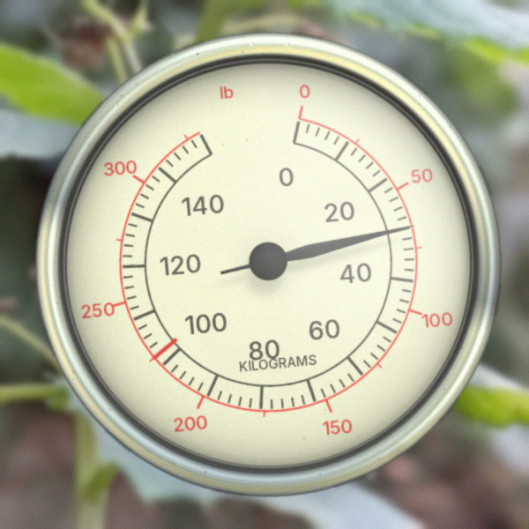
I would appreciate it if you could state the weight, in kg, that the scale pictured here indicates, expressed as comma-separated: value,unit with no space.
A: 30,kg
